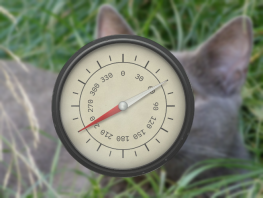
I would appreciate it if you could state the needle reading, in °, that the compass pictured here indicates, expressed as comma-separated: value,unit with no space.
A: 240,°
